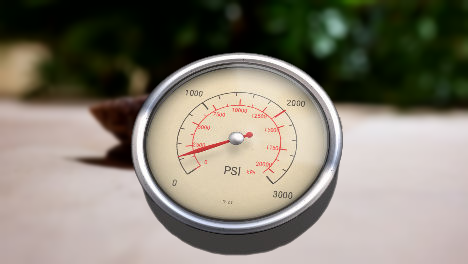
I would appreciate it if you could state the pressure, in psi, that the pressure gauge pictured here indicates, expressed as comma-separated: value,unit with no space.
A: 200,psi
